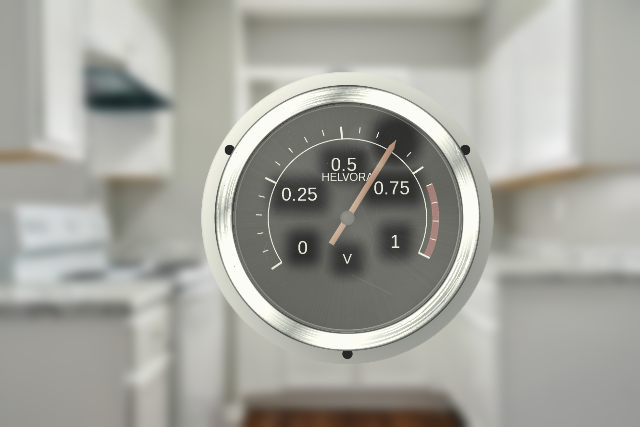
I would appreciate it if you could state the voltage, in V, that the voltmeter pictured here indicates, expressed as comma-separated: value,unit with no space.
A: 0.65,V
